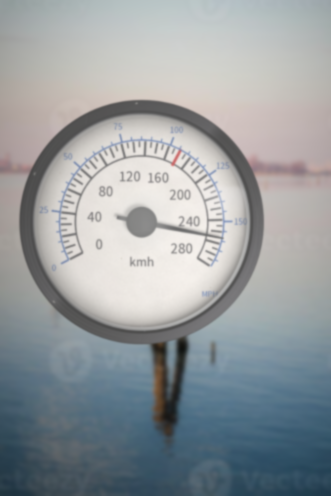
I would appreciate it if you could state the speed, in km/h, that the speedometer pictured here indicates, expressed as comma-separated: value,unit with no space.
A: 255,km/h
